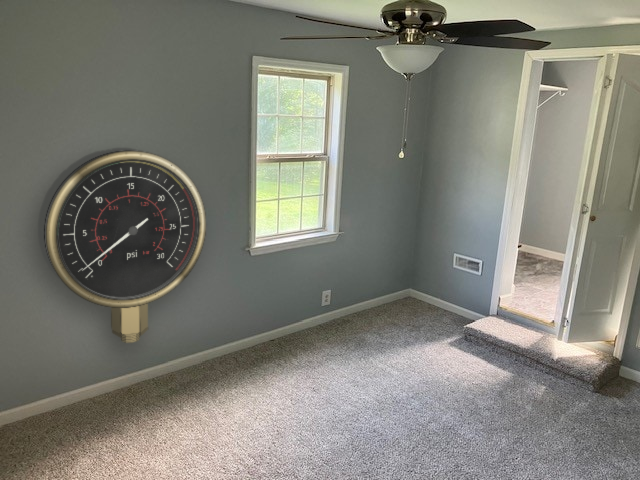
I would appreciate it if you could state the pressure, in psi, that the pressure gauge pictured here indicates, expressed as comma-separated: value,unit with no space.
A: 1,psi
